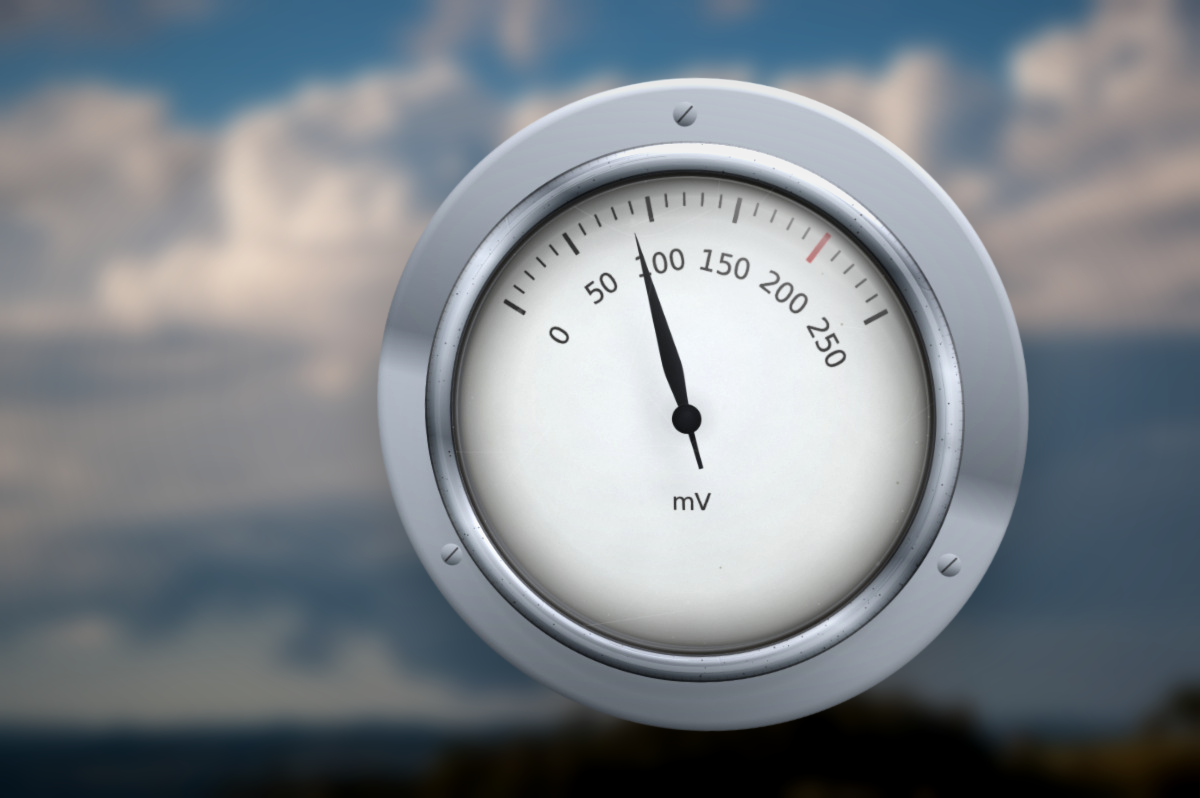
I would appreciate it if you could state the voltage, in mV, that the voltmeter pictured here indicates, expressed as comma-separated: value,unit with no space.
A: 90,mV
